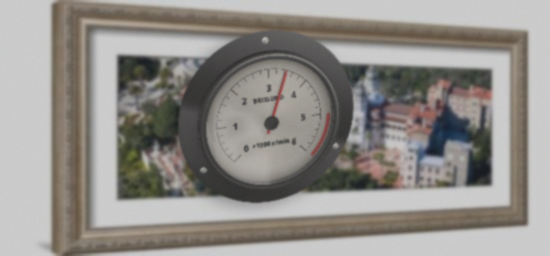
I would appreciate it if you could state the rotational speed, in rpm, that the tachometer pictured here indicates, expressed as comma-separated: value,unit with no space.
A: 3400,rpm
